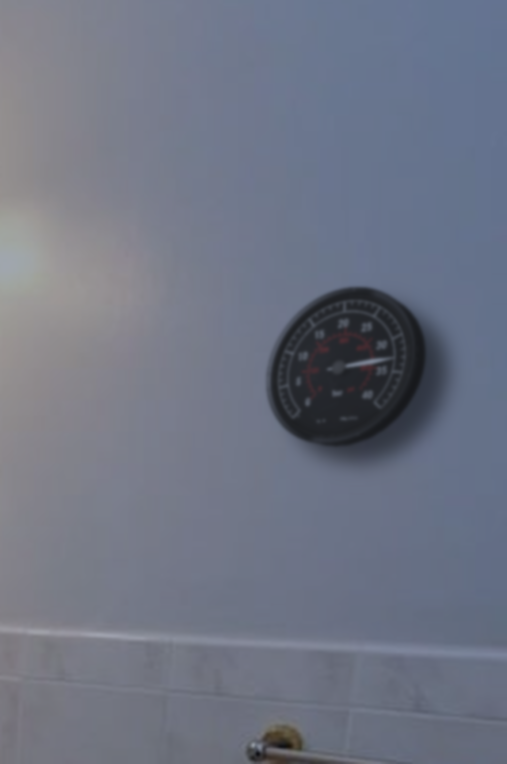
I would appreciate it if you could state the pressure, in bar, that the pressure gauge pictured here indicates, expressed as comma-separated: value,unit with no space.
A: 33,bar
